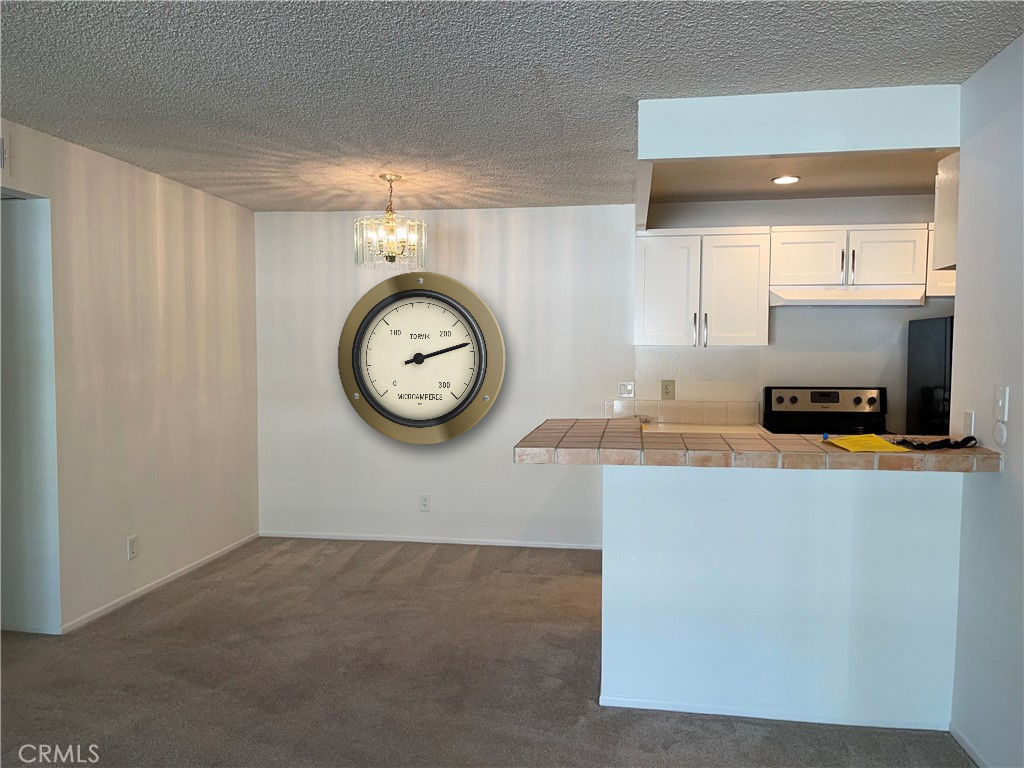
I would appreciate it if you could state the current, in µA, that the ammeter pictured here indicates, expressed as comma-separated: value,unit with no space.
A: 230,µA
